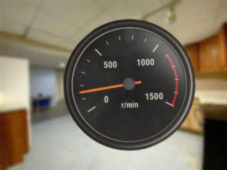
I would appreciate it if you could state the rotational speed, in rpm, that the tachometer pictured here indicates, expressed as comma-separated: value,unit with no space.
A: 150,rpm
